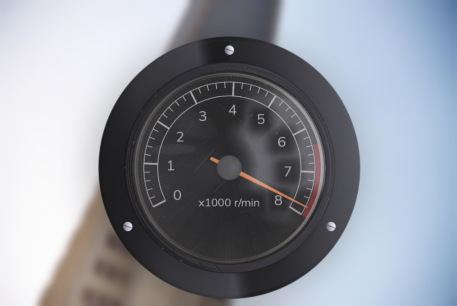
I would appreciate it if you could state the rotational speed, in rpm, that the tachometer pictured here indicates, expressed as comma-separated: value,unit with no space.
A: 7800,rpm
